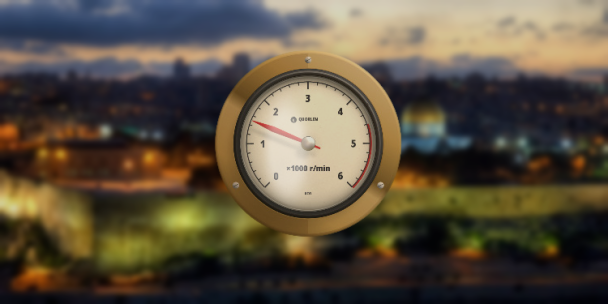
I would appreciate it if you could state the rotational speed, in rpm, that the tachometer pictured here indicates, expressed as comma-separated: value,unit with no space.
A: 1500,rpm
